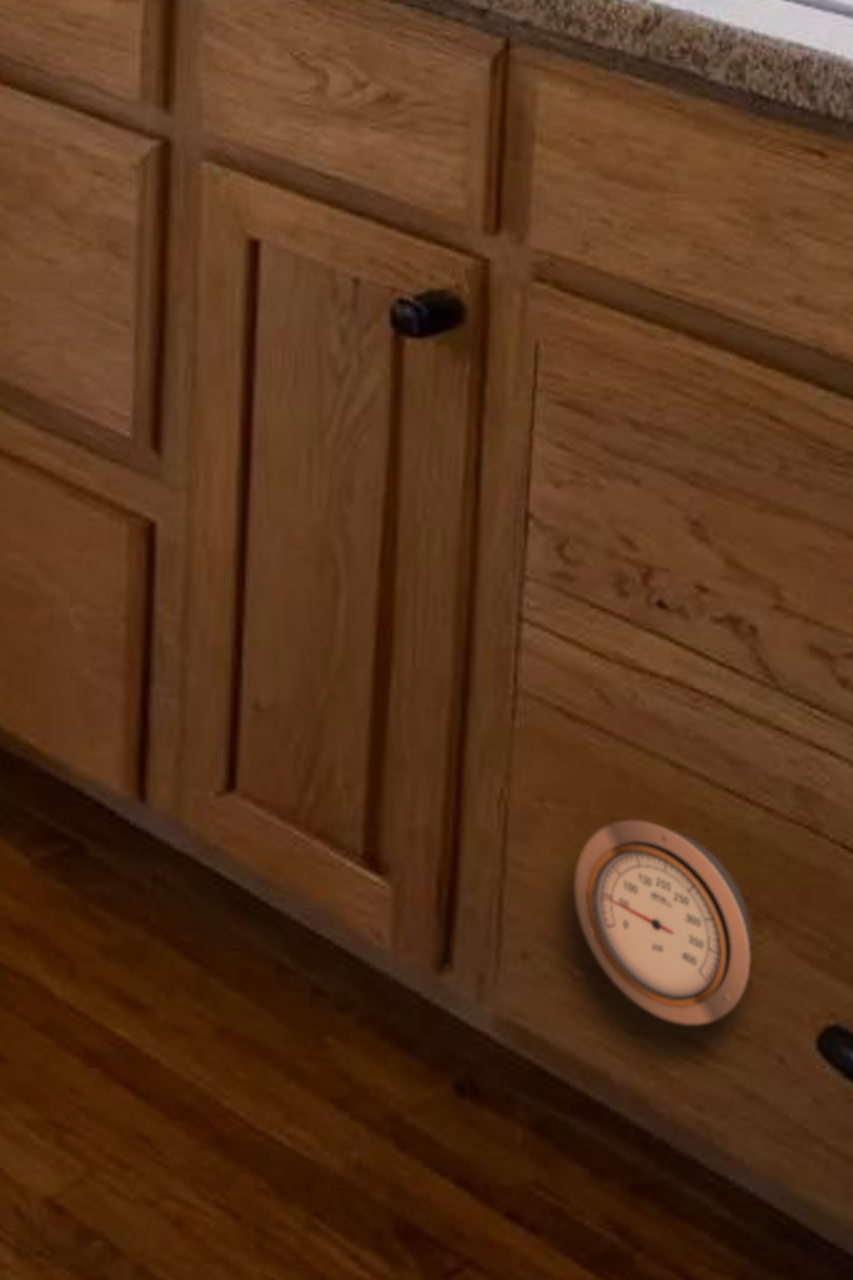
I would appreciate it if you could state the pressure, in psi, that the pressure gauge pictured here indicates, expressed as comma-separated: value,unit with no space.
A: 50,psi
